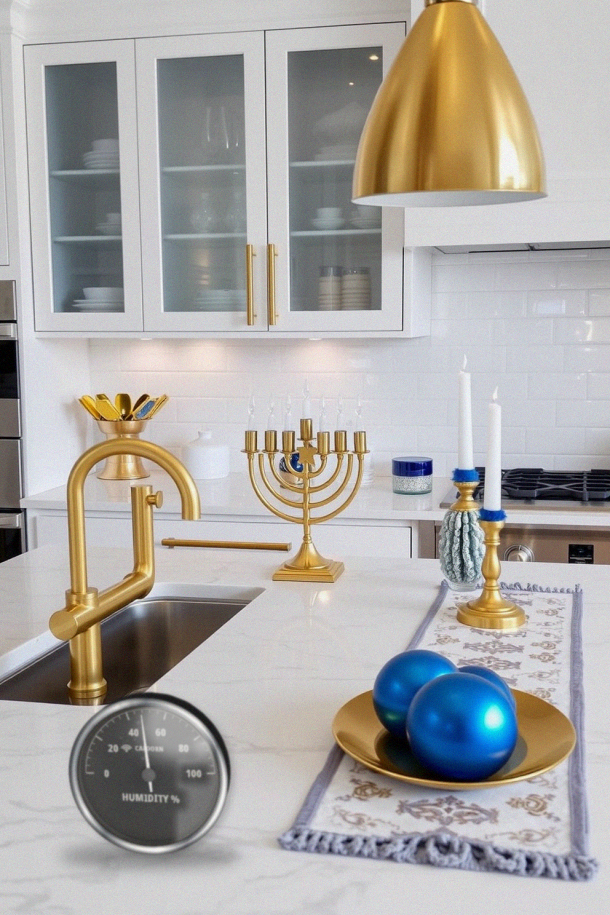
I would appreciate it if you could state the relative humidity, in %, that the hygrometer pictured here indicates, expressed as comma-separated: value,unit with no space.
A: 48,%
